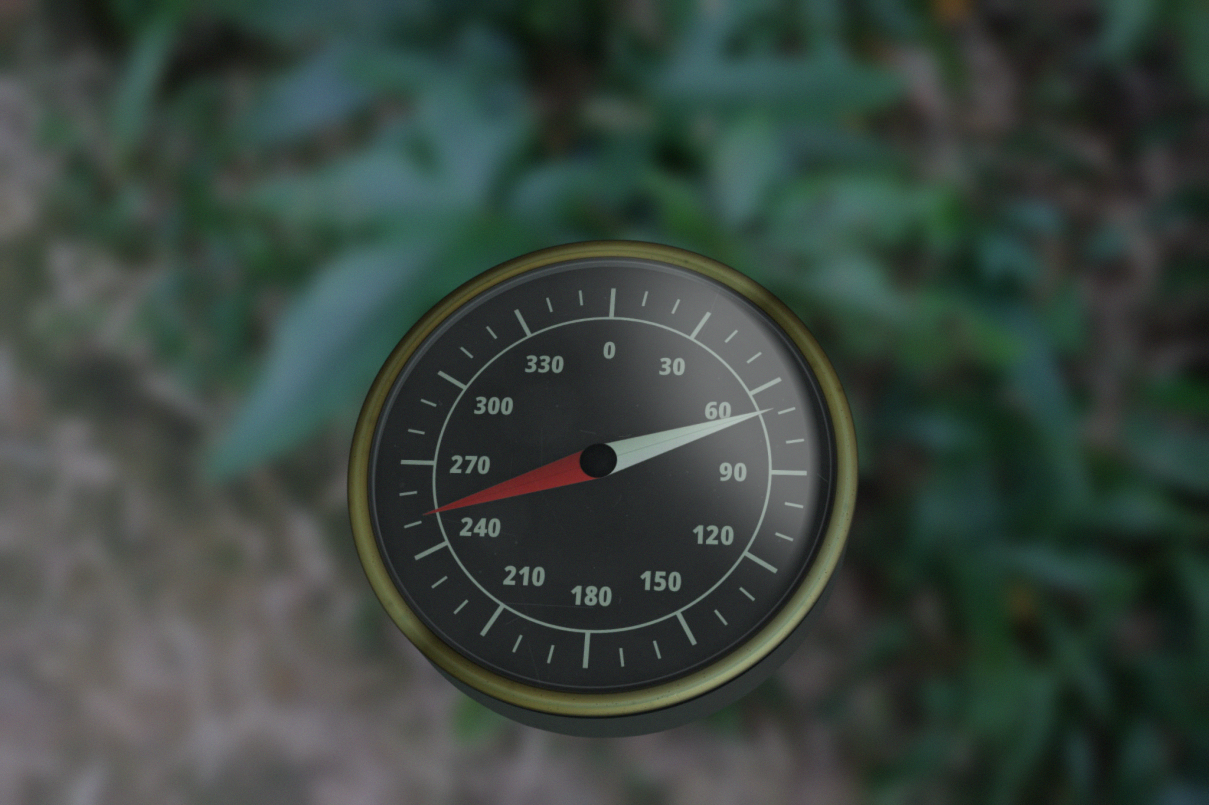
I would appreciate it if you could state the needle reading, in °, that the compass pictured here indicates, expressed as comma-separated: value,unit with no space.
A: 250,°
